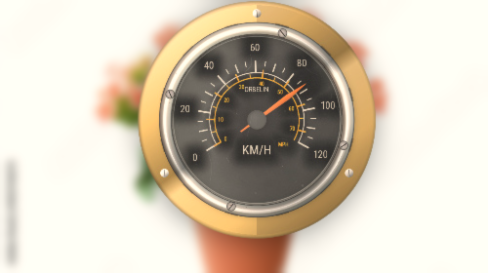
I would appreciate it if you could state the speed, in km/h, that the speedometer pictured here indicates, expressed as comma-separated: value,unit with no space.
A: 87.5,km/h
